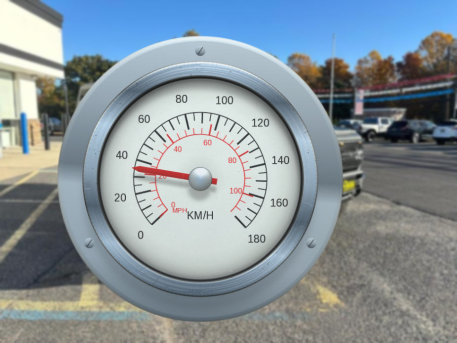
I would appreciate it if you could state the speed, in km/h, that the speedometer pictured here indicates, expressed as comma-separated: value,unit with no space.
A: 35,km/h
